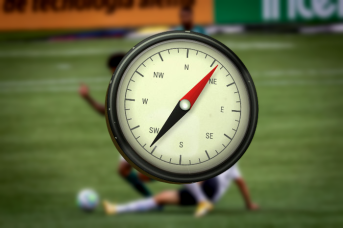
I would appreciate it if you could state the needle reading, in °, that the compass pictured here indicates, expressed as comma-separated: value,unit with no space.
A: 35,°
